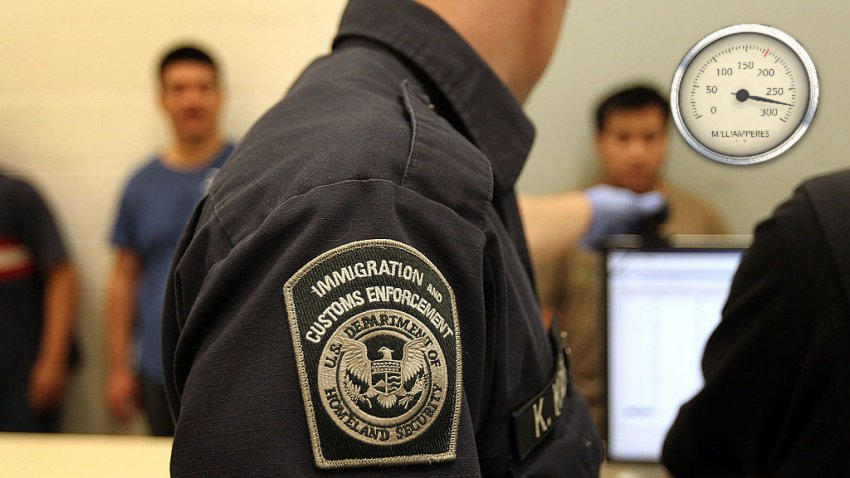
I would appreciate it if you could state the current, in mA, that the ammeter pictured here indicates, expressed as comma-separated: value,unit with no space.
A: 275,mA
